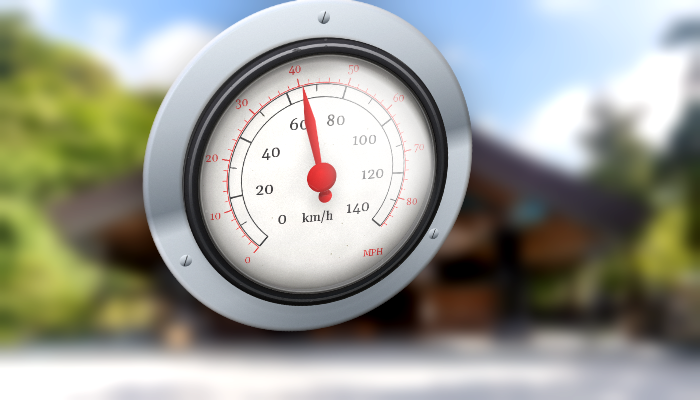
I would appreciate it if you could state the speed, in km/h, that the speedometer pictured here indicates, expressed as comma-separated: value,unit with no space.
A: 65,km/h
